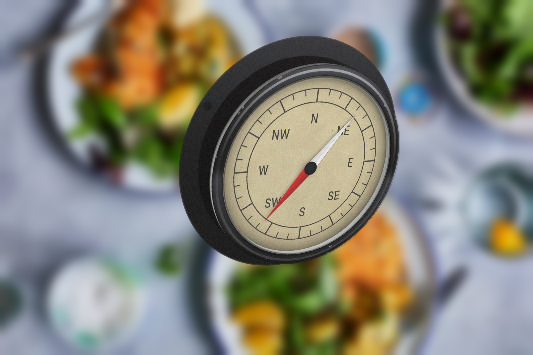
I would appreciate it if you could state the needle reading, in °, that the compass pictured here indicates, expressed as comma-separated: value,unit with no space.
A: 220,°
